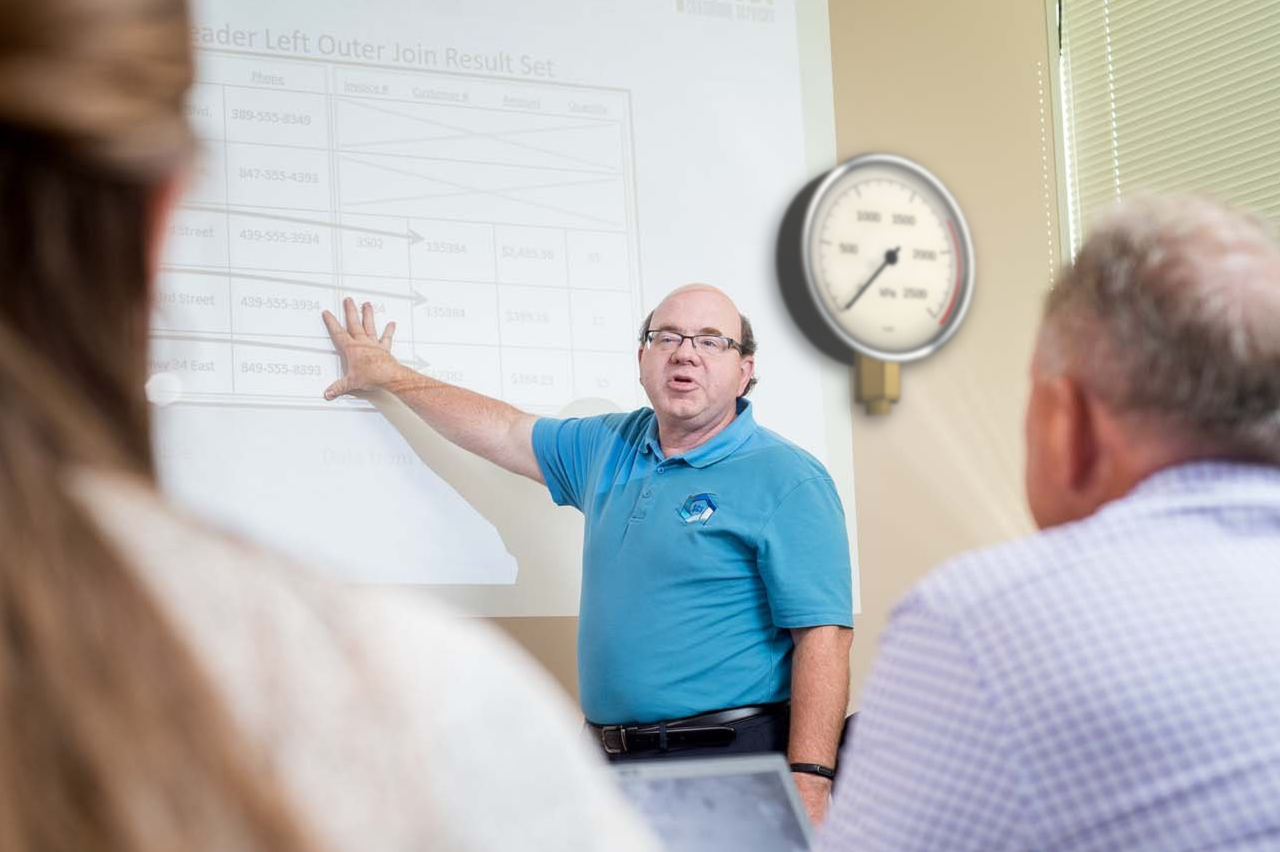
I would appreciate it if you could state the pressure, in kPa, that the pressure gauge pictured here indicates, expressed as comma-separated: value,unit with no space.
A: 0,kPa
